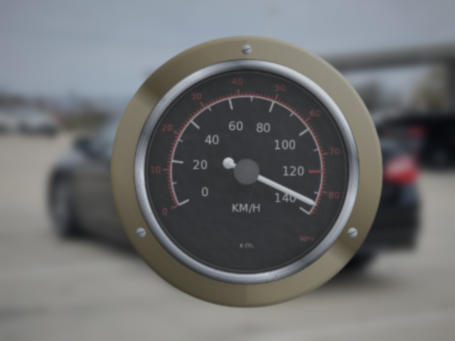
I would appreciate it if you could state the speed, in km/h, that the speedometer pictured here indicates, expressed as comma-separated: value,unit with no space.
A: 135,km/h
